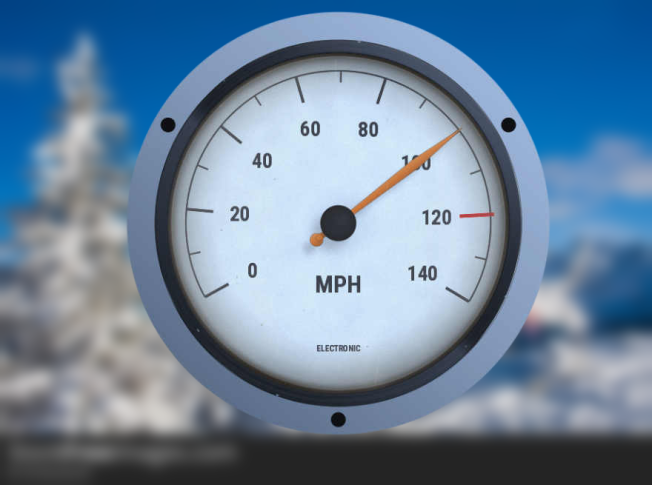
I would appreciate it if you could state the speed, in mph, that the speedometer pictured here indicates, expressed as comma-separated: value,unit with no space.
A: 100,mph
